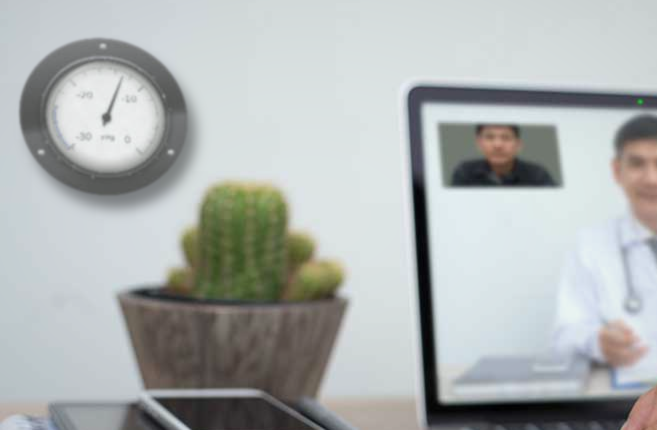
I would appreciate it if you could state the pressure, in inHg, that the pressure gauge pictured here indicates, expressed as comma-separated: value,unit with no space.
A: -13,inHg
